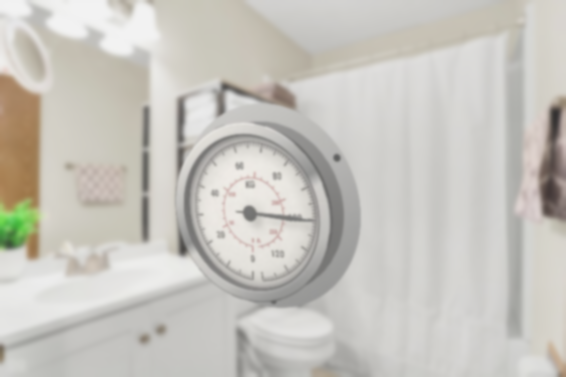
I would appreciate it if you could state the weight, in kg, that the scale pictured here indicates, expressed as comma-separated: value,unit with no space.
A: 100,kg
